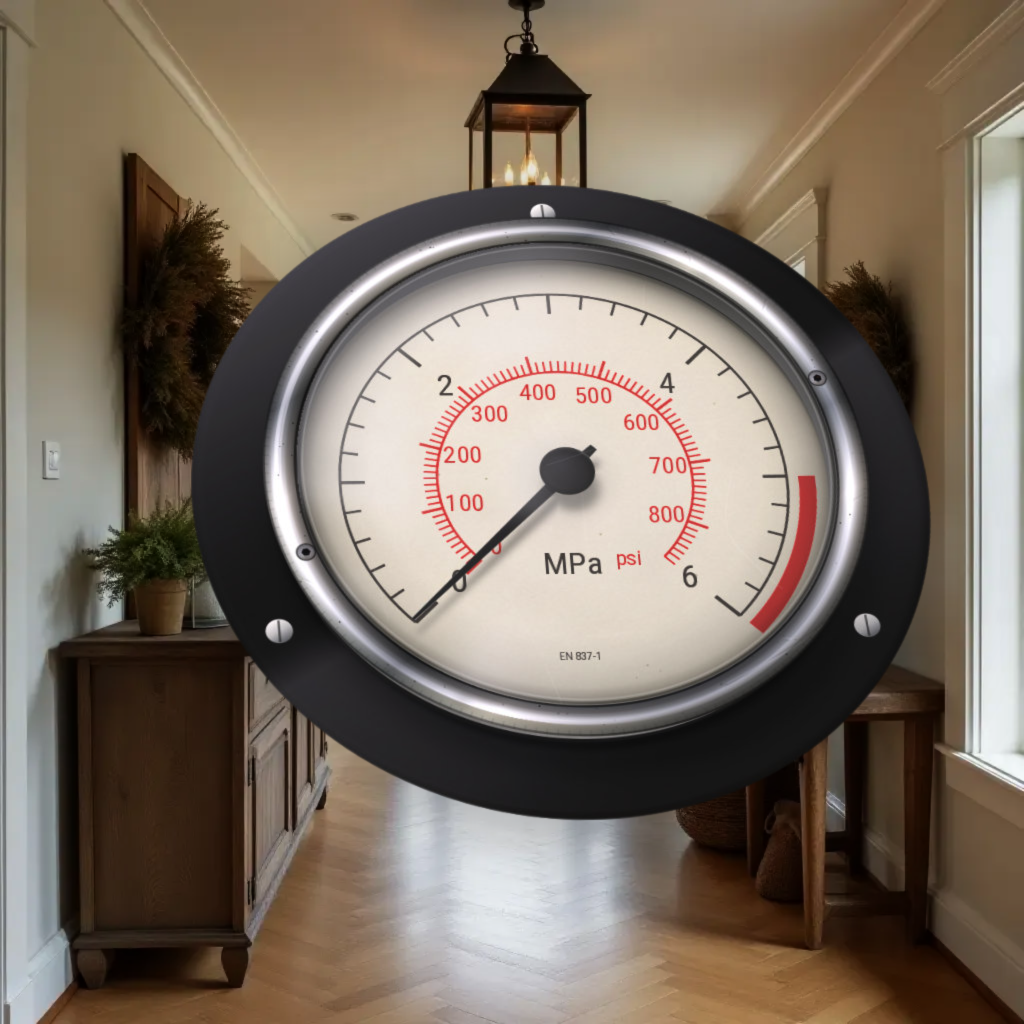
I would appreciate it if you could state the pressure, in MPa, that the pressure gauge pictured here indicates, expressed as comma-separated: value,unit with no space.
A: 0,MPa
